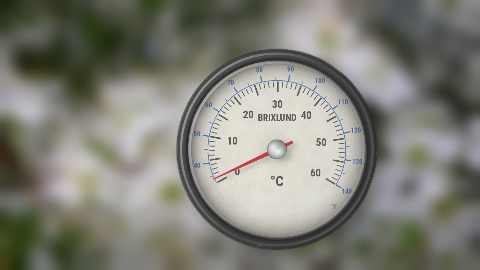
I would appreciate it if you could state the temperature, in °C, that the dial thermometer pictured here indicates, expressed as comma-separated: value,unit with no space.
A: 1,°C
